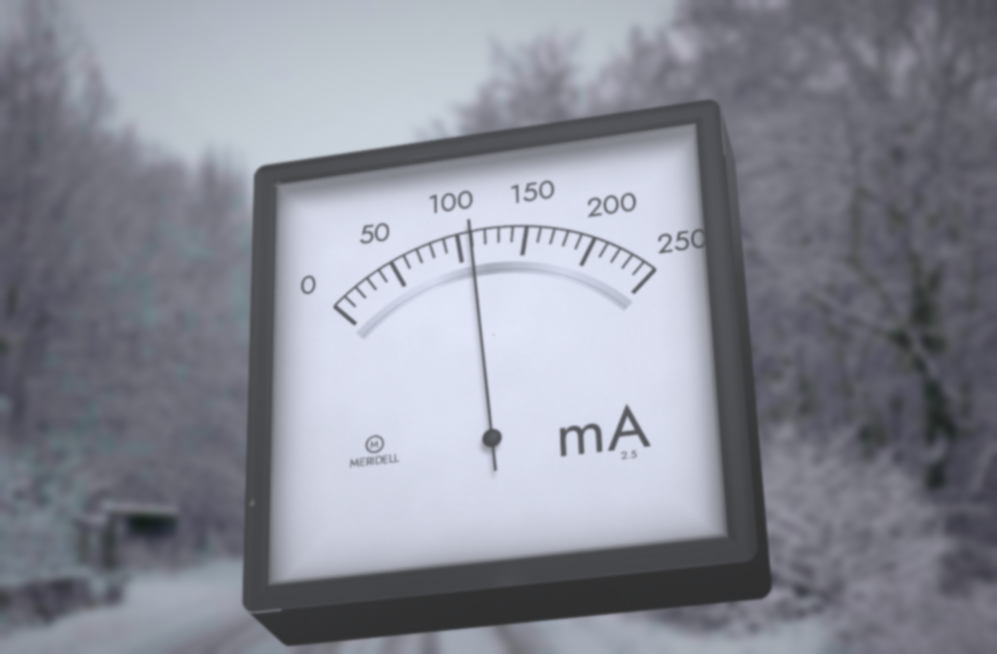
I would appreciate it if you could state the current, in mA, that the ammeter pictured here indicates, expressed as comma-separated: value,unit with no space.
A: 110,mA
